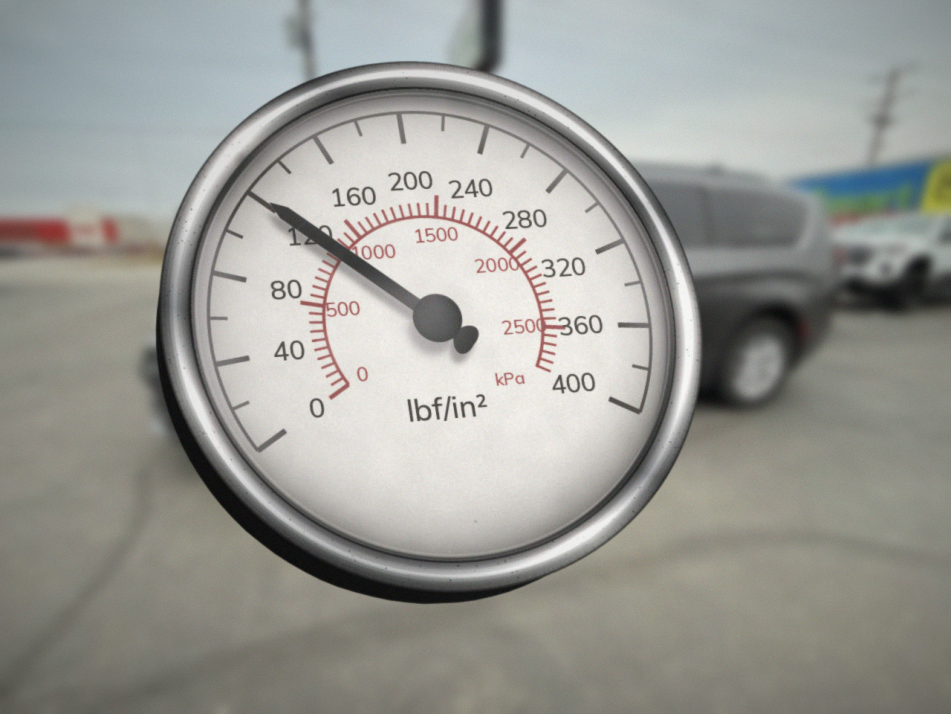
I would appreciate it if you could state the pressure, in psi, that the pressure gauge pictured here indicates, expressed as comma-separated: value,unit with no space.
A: 120,psi
